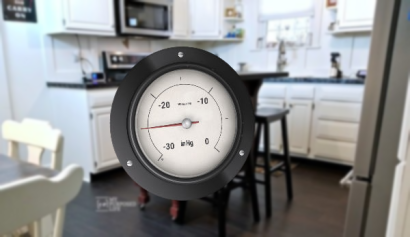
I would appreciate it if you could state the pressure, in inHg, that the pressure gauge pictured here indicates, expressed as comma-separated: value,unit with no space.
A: -25,inHg
